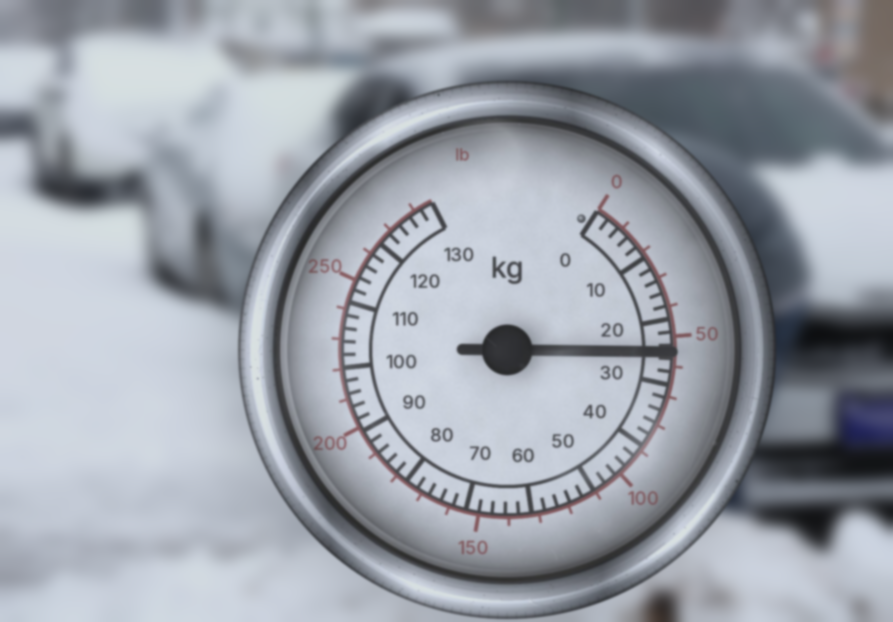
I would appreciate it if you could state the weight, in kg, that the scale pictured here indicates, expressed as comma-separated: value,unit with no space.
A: 25,kg
